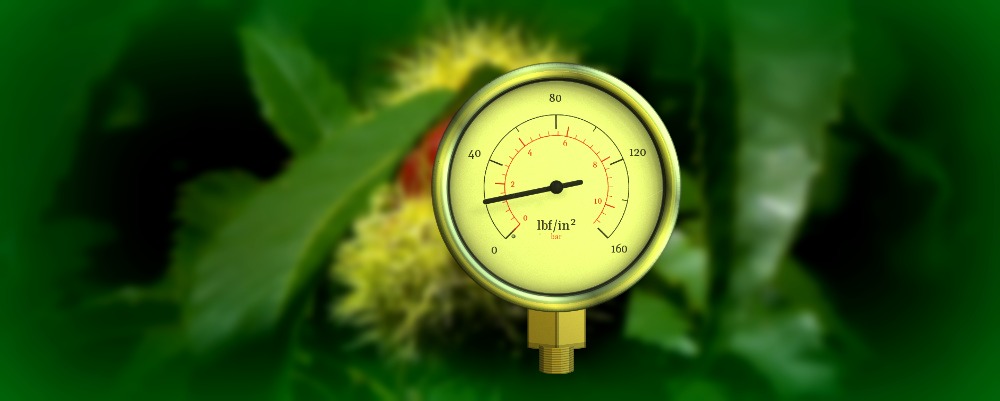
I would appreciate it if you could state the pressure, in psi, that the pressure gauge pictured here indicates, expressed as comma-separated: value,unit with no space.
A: 20,psi
